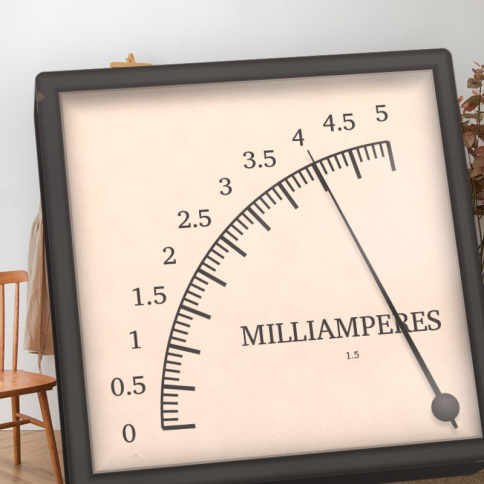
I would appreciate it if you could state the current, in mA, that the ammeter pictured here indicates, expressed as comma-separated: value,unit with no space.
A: 4,mA
